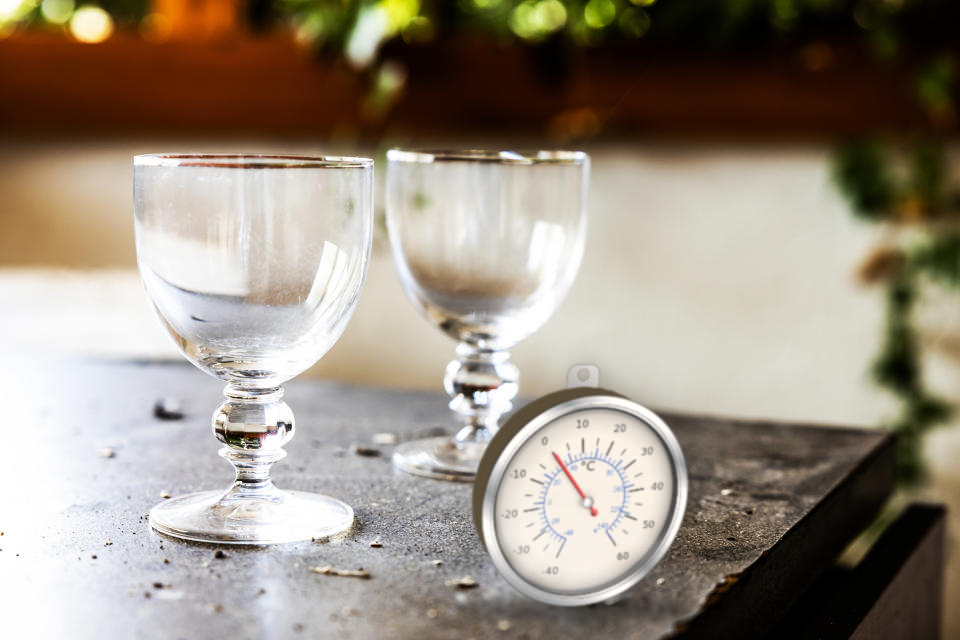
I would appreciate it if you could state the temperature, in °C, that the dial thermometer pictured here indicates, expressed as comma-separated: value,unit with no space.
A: 0,°C
